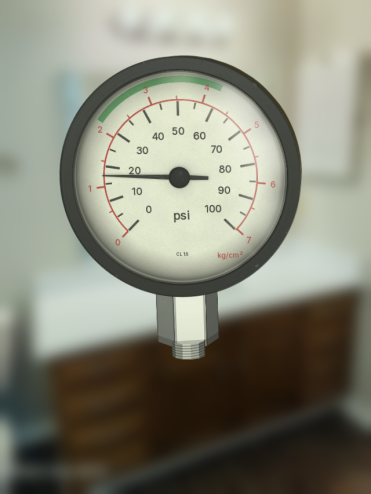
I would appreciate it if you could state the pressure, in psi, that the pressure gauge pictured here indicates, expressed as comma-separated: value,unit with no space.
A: 17.5,psi
